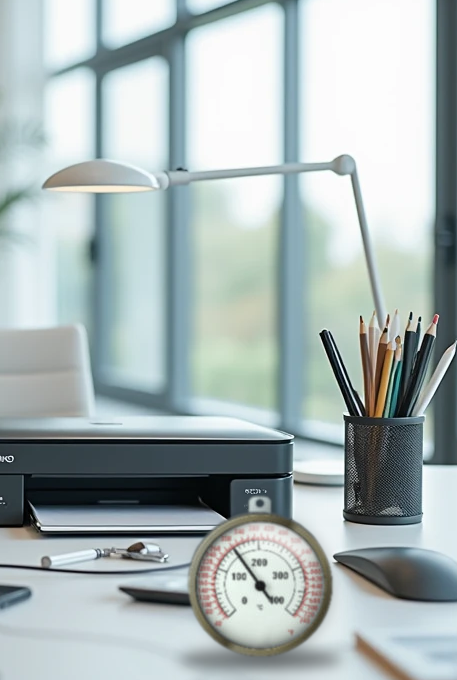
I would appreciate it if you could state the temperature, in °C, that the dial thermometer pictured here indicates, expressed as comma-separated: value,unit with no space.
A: 150,°C
